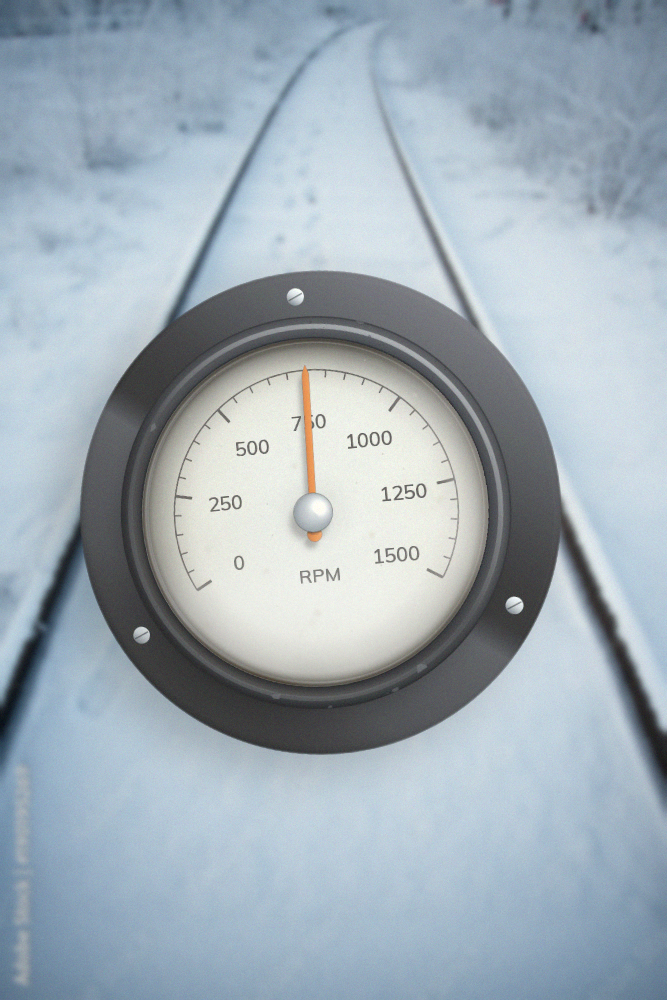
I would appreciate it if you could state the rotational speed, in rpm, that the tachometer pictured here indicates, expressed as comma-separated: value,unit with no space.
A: 750,rpm
